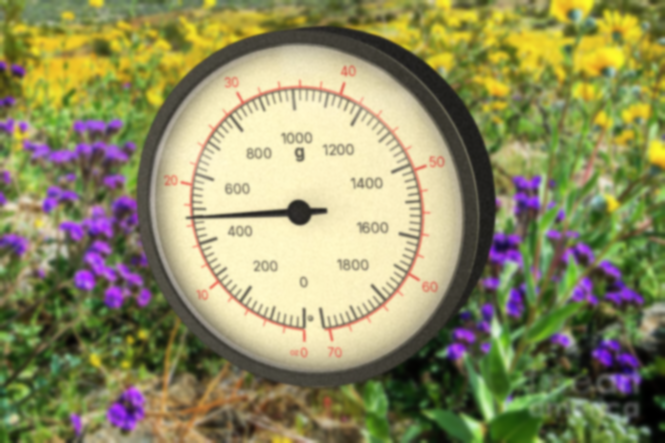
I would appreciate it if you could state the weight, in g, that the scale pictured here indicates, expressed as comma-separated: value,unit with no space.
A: 480,g
